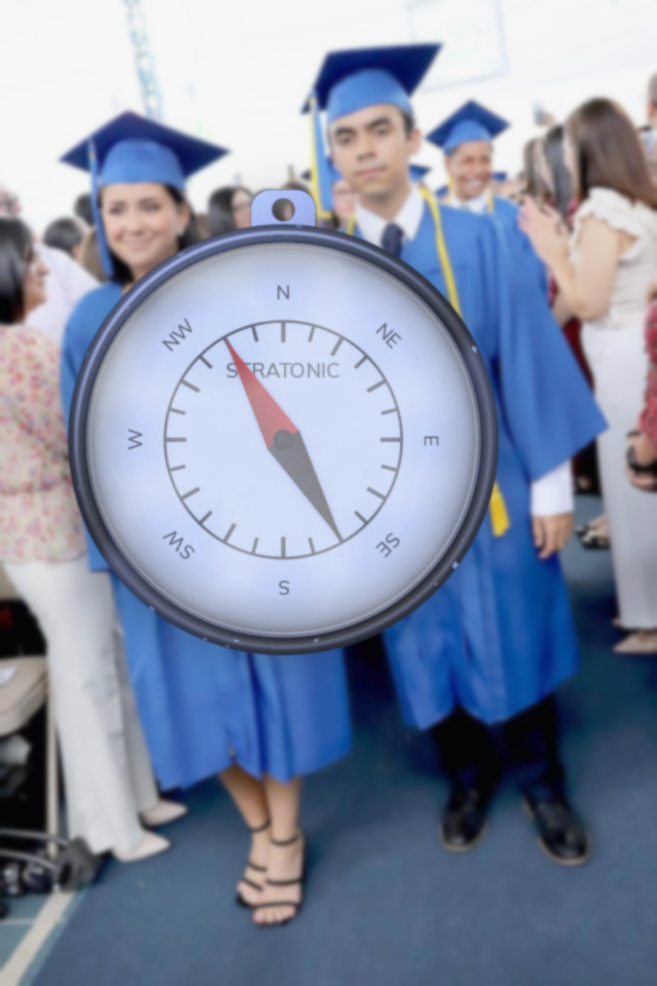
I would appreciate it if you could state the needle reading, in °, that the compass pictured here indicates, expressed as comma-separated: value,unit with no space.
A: 330,°
